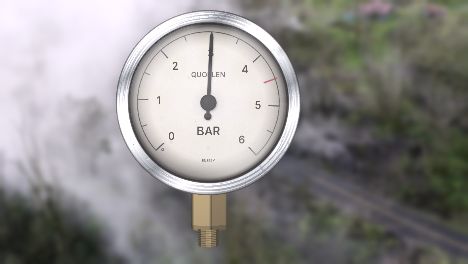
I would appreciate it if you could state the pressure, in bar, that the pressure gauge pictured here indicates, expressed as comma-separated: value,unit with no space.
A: 3,bar
